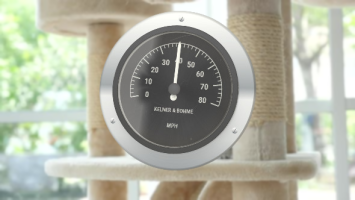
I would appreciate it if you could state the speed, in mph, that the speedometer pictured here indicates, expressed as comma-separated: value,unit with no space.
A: 40,mph
